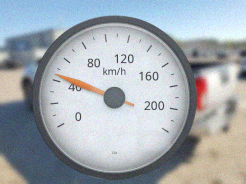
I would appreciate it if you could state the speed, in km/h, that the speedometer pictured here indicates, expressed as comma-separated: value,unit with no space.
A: 45,km/h
